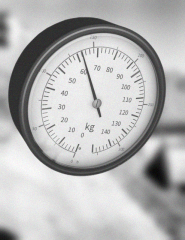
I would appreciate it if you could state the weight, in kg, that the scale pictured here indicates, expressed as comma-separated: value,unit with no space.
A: 62,kg
